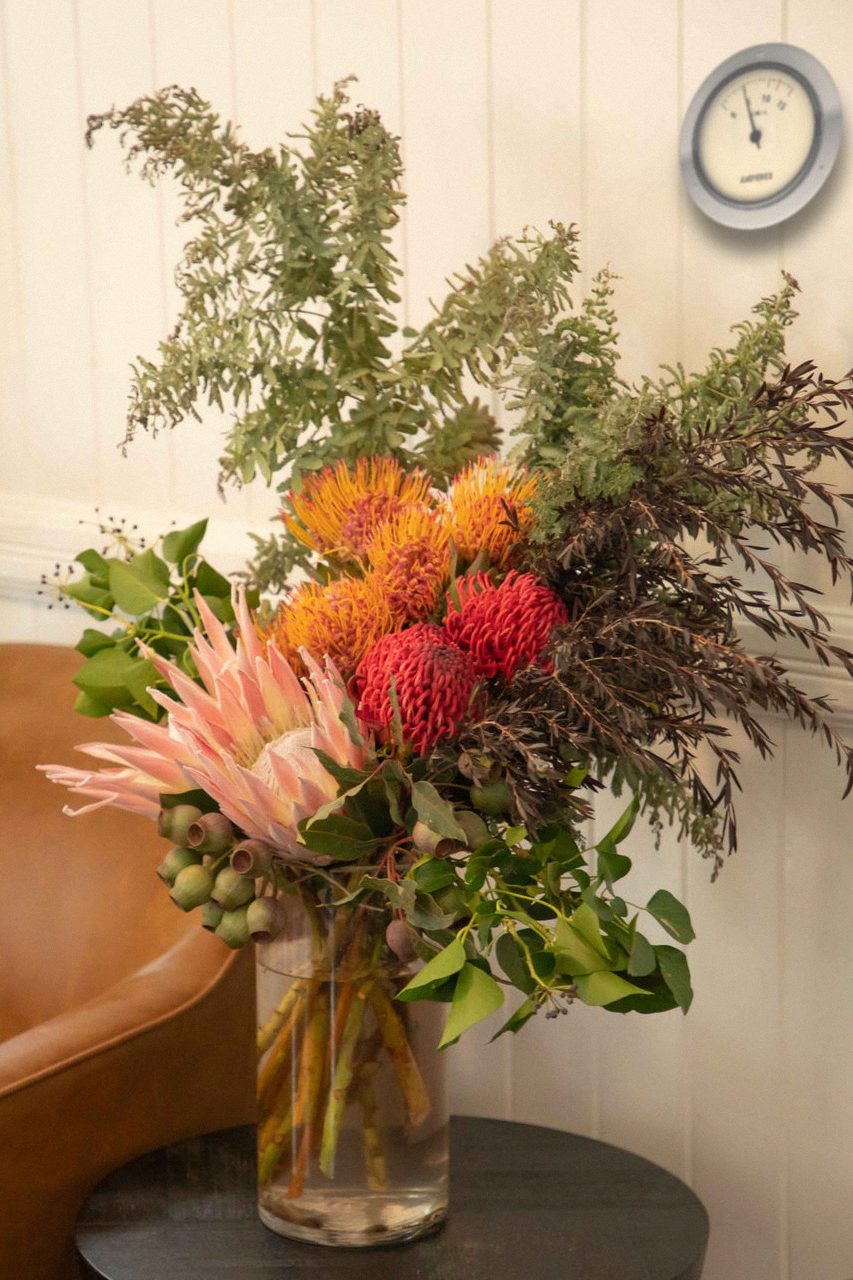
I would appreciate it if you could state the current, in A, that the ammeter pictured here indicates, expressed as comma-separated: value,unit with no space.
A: 5,A
